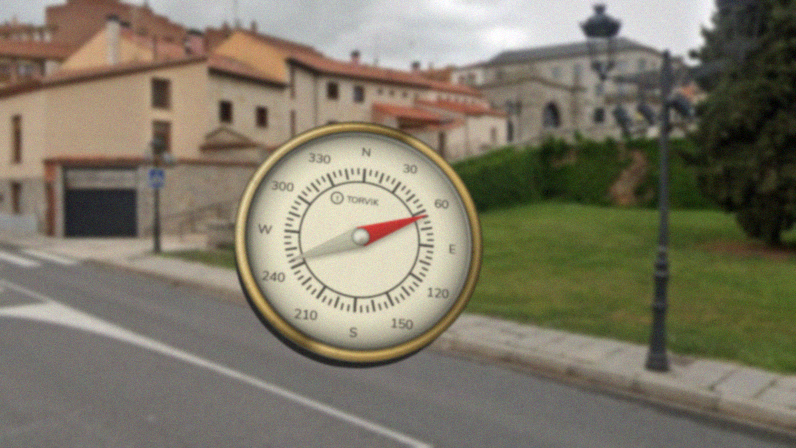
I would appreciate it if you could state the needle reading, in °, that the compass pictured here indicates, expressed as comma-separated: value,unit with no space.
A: 65,°
